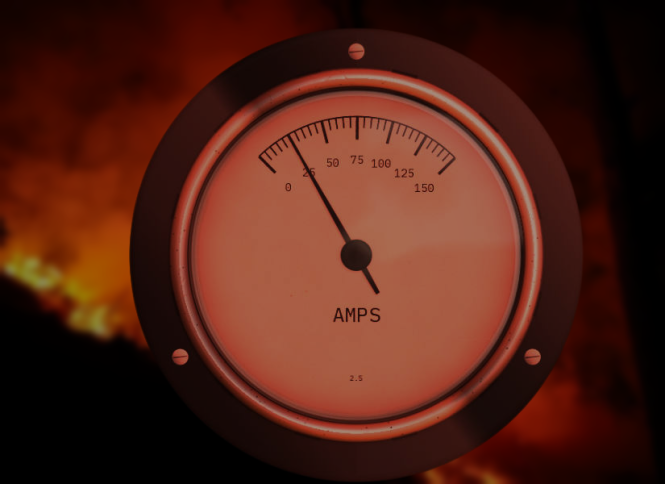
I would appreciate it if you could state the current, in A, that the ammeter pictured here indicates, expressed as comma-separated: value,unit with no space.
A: 25,A
